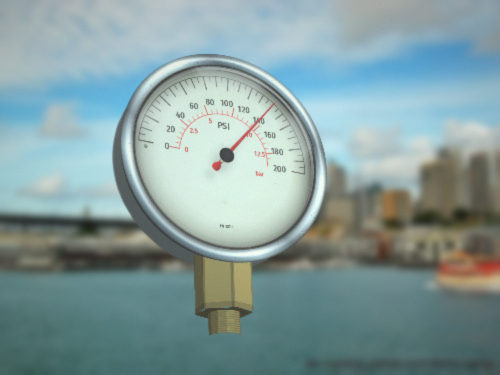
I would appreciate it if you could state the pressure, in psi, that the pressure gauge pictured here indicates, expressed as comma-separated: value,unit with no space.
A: 140,psi
